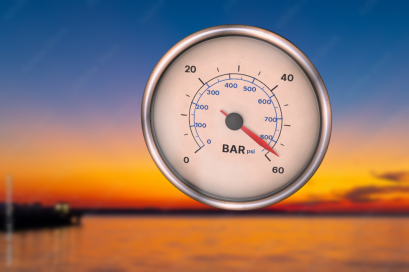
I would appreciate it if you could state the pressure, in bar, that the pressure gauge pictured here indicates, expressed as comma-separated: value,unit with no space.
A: 57.5,bar
